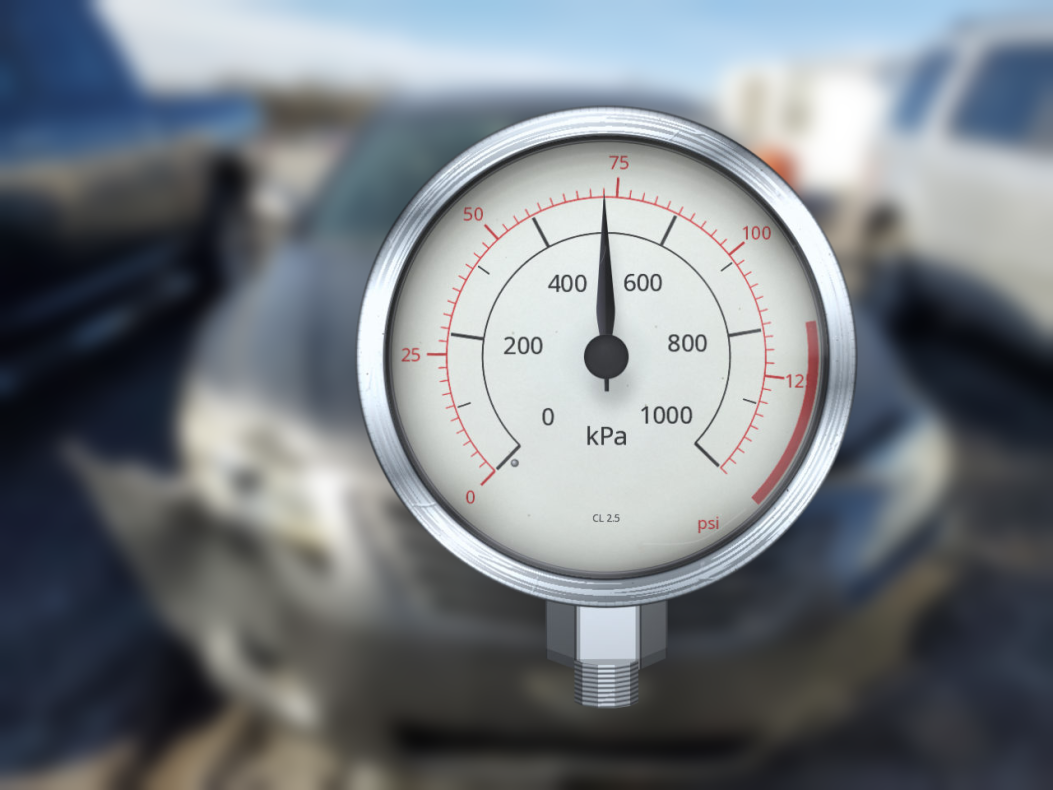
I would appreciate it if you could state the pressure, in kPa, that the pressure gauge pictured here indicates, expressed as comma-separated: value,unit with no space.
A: 500,kPa
